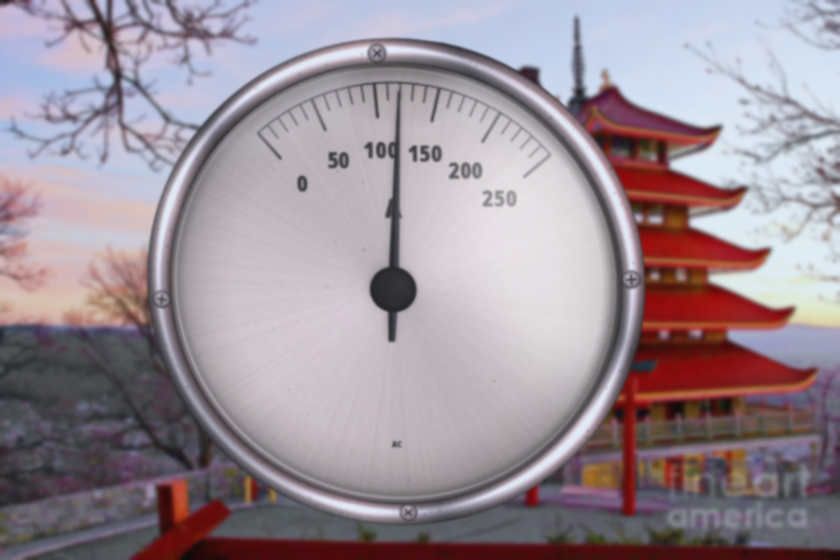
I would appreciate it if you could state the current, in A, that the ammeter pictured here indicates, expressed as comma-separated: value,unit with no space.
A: 120,A
